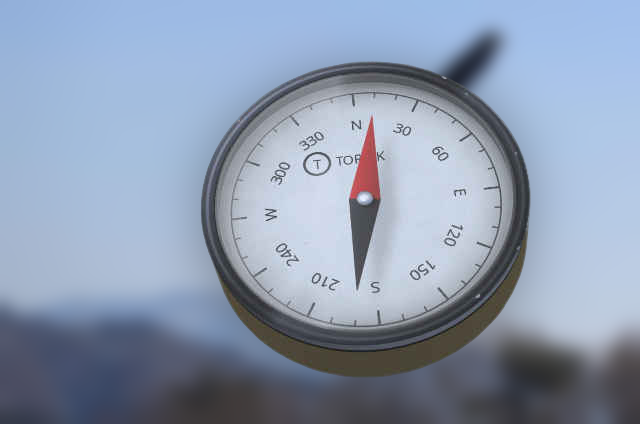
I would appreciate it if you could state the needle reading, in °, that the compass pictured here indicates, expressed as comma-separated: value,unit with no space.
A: 10,°
